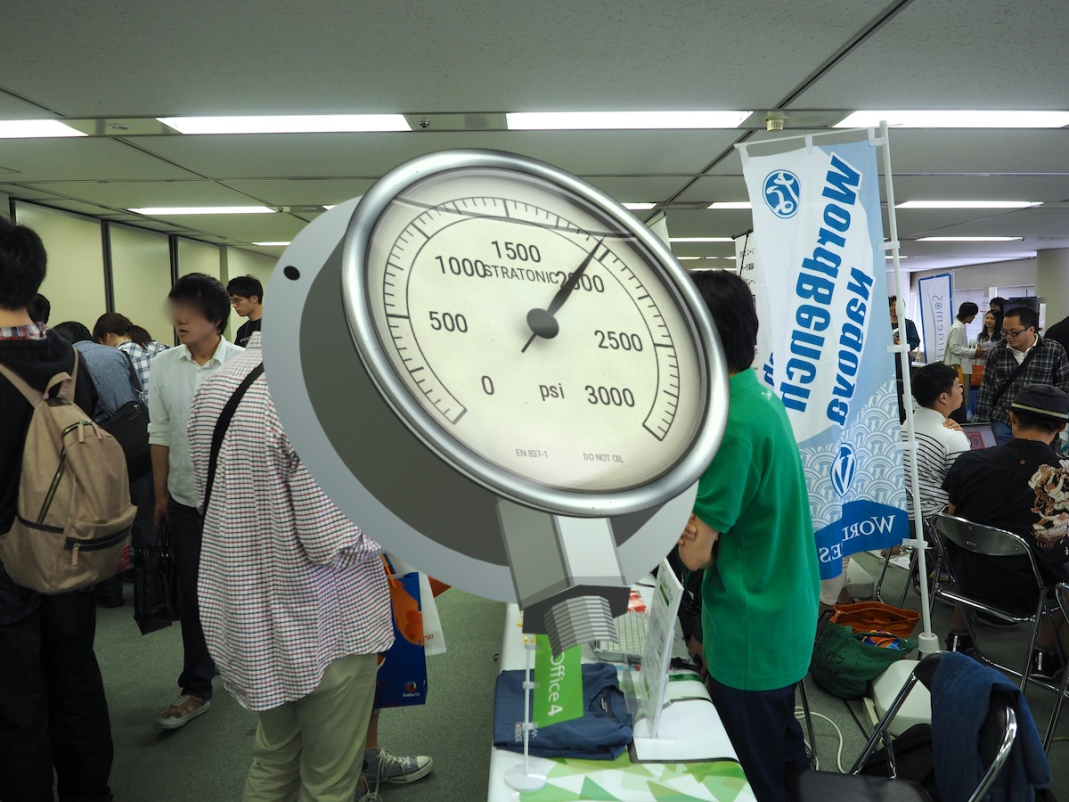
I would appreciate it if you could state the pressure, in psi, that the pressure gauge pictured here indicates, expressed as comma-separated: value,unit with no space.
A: 1950,psi
